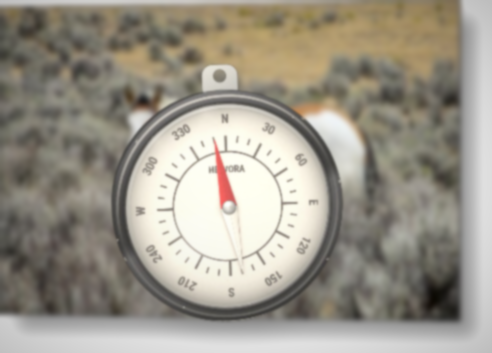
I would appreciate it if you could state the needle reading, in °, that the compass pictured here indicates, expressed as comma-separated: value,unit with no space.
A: 350,°
